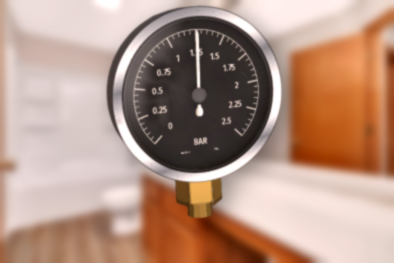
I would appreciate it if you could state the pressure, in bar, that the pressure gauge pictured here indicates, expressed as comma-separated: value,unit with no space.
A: 1.25,bar
